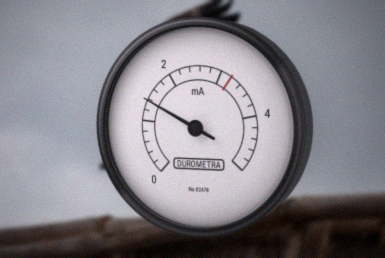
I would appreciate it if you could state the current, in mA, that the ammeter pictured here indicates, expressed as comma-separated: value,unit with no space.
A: 1.4,mA
